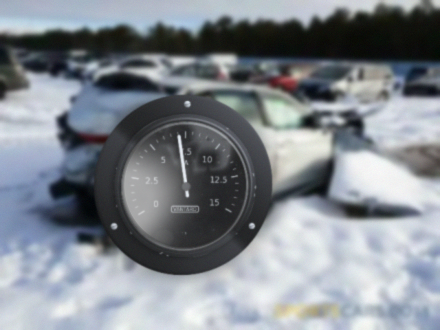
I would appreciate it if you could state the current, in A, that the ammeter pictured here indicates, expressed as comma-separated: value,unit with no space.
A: 7,A
